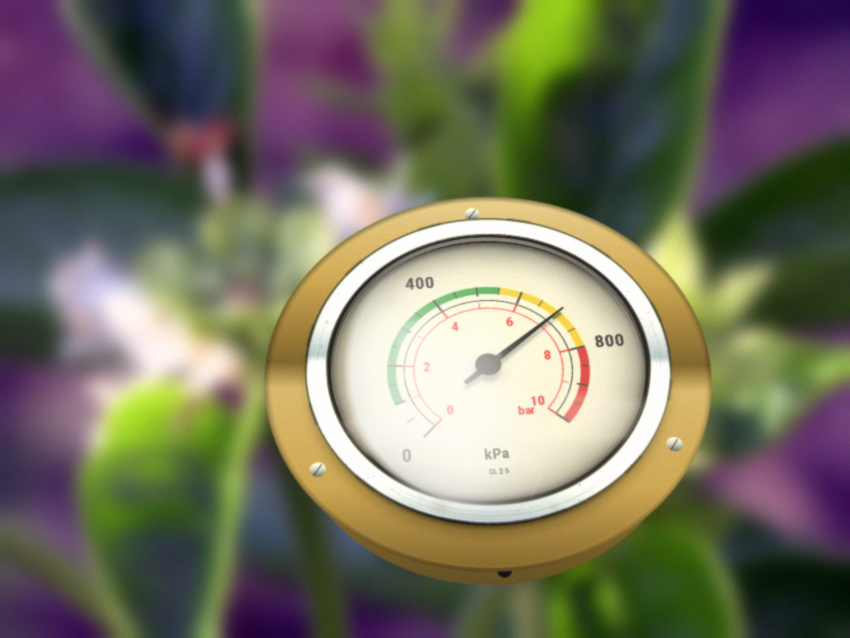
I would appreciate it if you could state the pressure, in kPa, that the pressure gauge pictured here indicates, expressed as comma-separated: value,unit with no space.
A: 700,kPa
